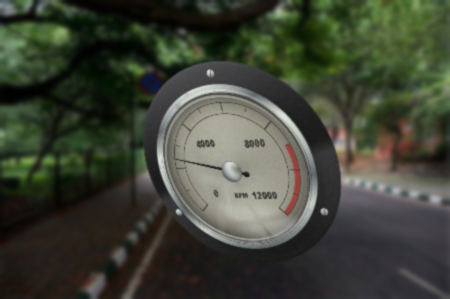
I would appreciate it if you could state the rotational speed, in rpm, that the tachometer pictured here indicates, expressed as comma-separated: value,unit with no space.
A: 2500,rpm
